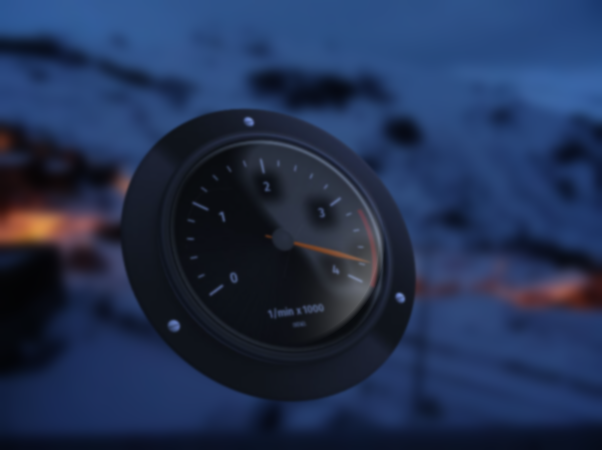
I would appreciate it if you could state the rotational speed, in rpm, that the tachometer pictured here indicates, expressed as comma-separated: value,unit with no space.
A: 3800,rpm
